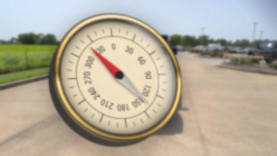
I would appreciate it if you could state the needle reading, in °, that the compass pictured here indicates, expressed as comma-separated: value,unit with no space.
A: 320,°
